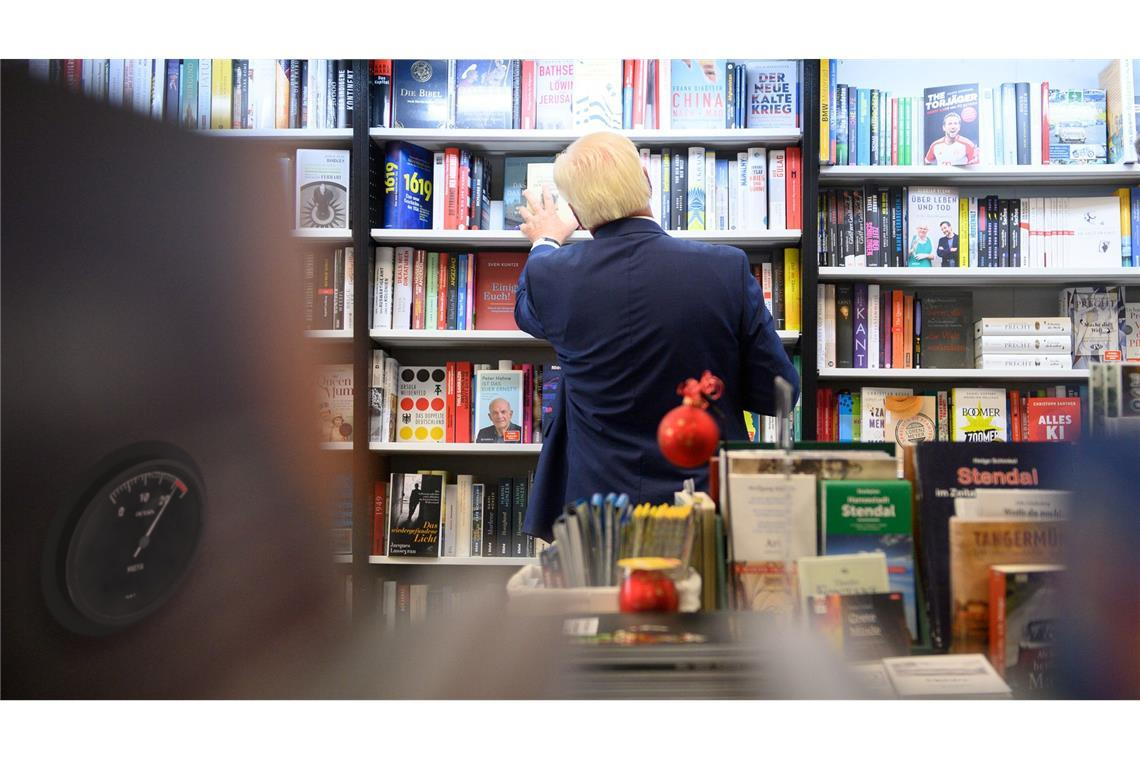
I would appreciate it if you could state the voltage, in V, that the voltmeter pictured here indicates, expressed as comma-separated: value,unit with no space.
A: 20,V
